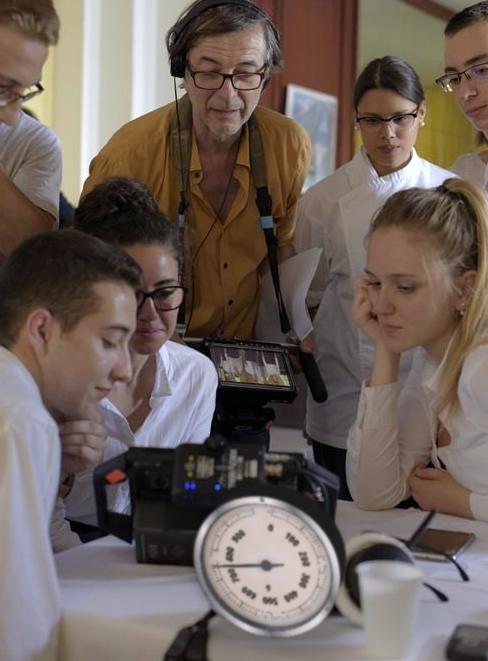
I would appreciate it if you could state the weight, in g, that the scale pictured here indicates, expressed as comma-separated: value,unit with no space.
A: 750,g
